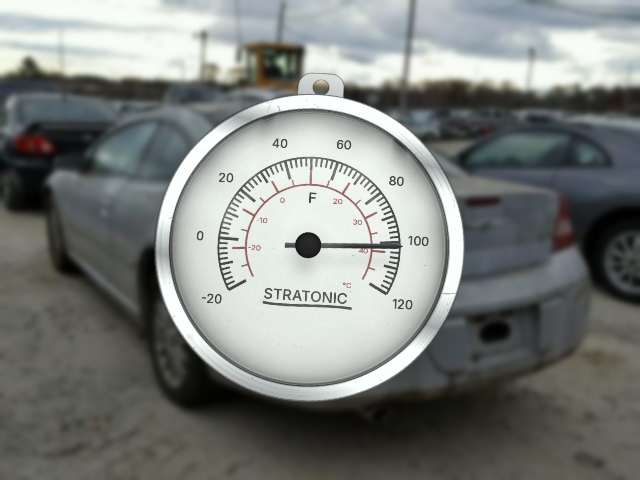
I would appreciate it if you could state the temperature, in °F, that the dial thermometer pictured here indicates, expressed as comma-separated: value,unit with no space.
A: 102,°F
